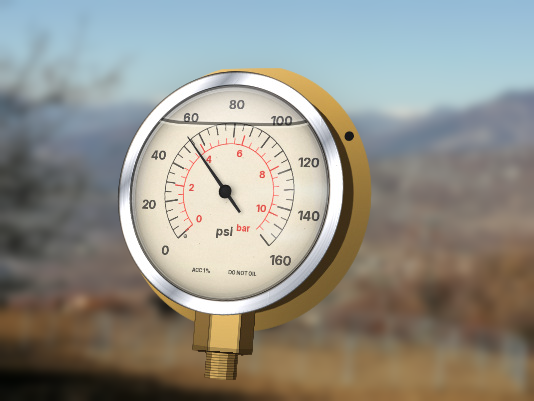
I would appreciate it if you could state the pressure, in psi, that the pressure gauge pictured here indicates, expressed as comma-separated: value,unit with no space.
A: 55,psi
